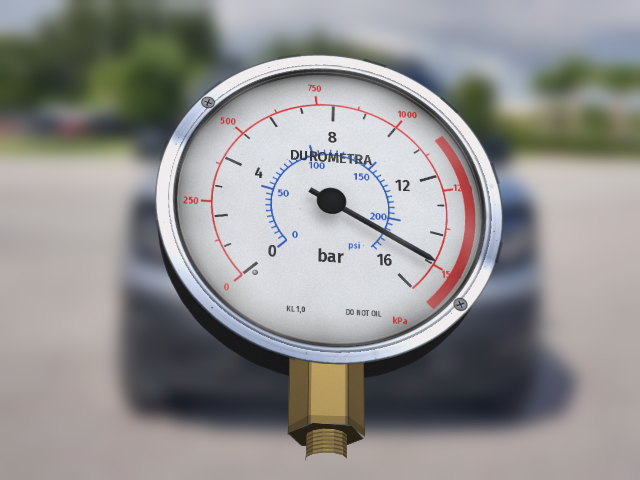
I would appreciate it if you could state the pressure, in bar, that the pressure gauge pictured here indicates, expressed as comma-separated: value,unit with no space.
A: 15,bar
